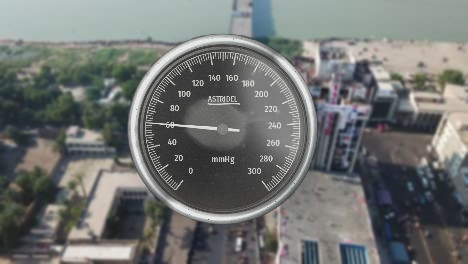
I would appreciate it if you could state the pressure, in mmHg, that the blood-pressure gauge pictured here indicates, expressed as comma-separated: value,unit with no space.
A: 60,mmHg
